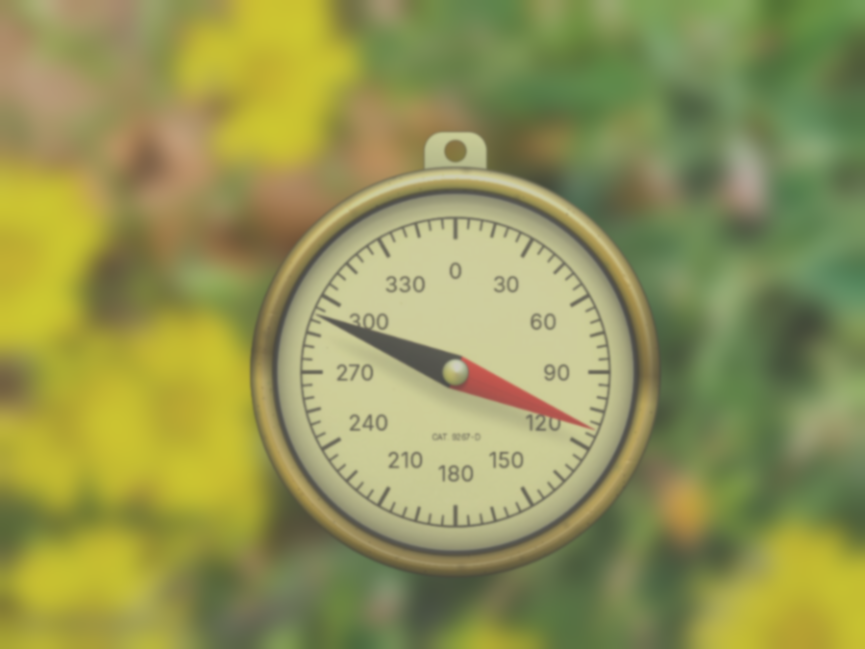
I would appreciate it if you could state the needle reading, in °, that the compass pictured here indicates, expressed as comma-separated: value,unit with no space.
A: 112.5,°
